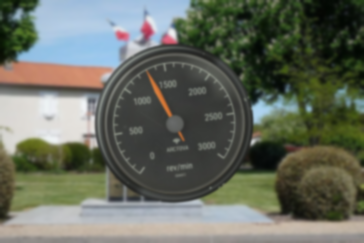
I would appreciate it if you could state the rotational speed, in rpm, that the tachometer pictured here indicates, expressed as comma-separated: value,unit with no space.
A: 1300,rpm
